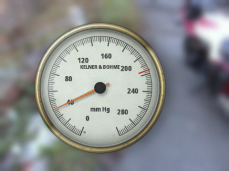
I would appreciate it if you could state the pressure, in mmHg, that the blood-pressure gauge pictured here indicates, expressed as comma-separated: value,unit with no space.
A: 40,mmHg
